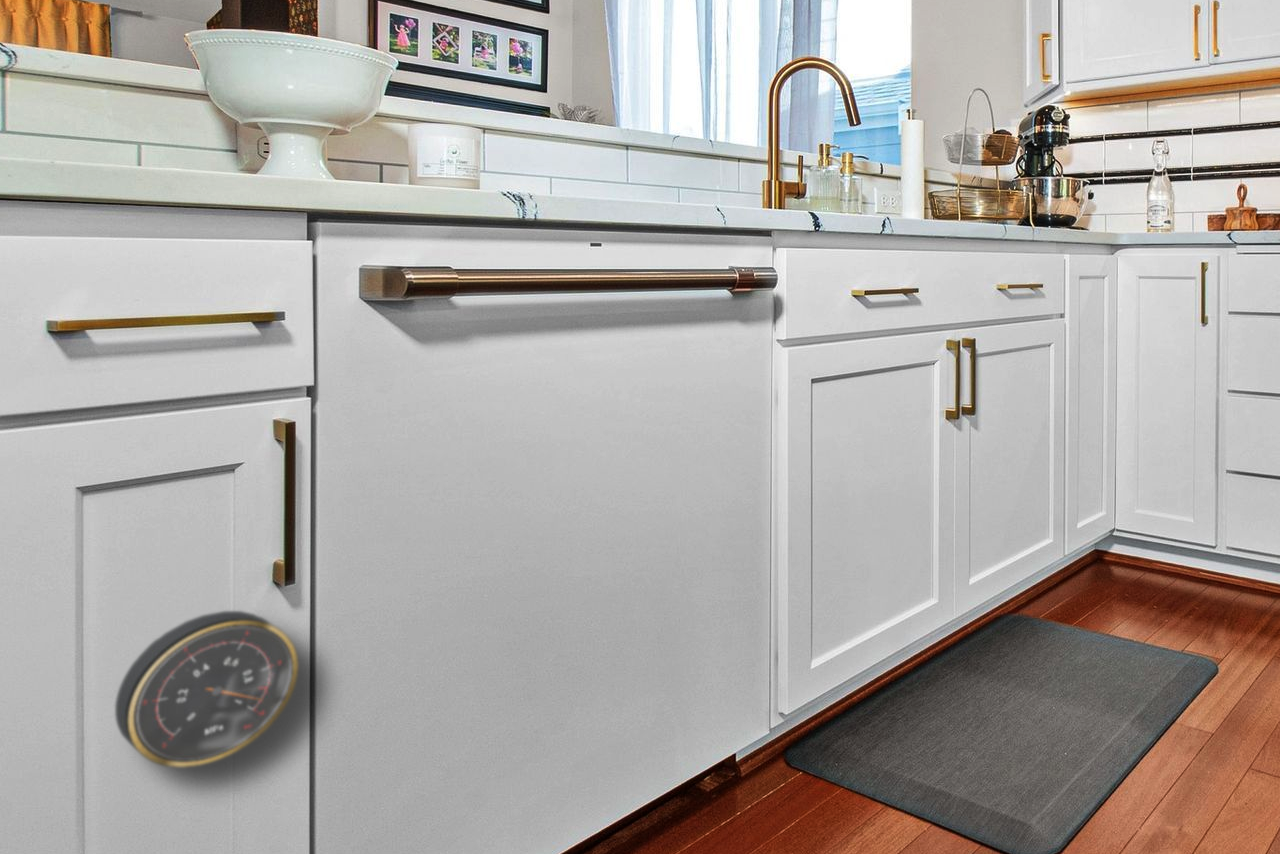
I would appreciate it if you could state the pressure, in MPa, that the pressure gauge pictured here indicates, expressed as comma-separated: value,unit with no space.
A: 0.95,MPa
